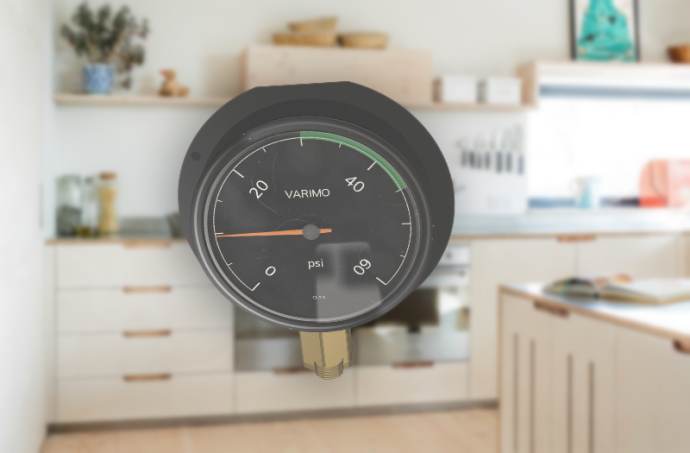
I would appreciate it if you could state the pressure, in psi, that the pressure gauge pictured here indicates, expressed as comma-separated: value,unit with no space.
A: 10,psi
